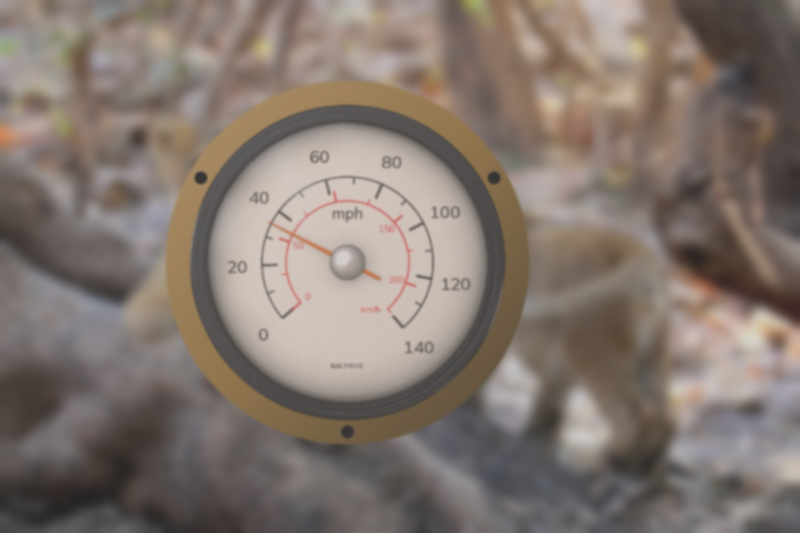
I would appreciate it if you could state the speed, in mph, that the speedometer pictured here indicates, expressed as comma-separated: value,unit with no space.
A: 35,mph
